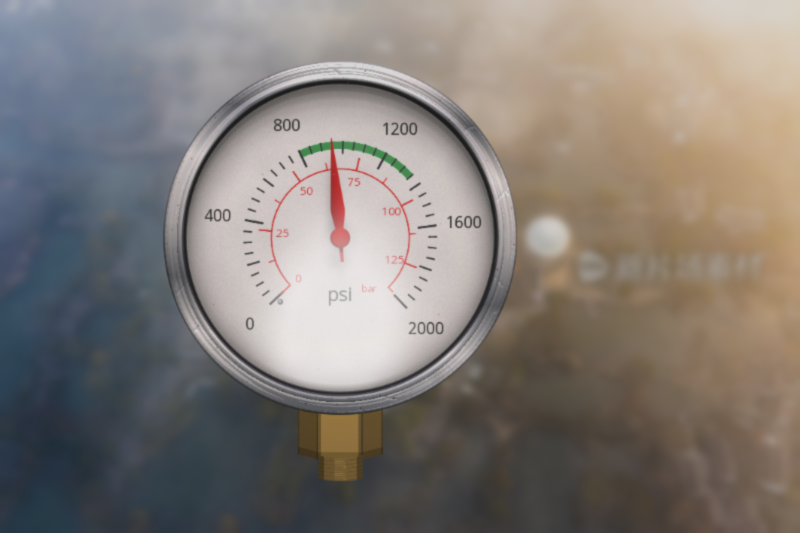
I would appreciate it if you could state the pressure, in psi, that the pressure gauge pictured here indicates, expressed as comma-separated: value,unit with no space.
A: 950,psi
